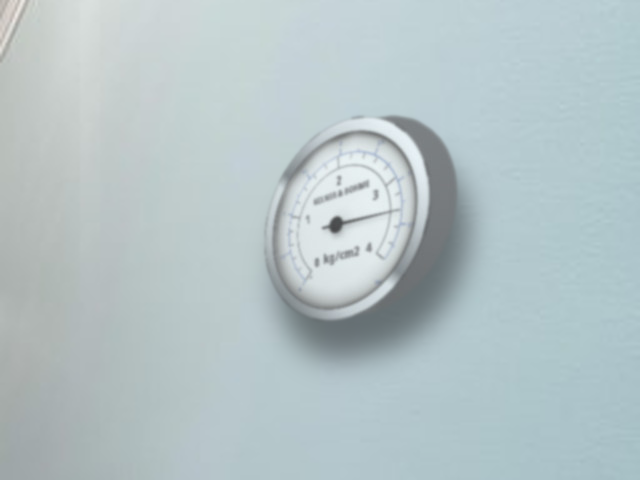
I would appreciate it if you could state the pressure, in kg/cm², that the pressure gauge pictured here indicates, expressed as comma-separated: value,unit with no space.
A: 3.4,kg/cm²
